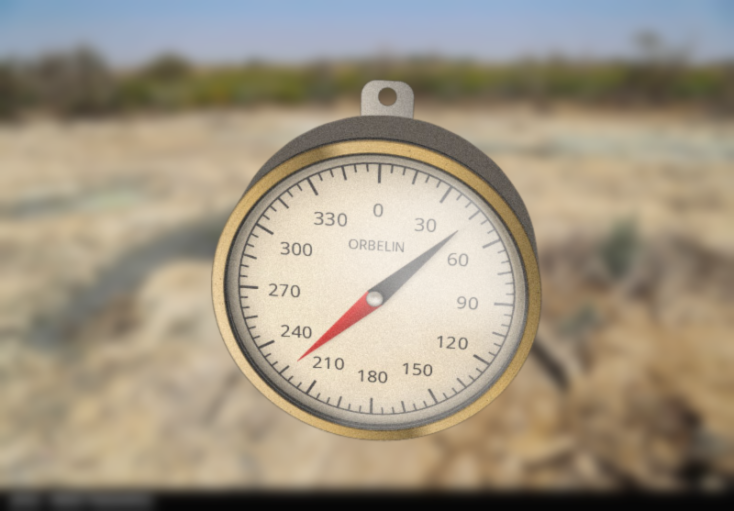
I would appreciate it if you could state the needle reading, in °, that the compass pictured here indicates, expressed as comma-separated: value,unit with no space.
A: 225,°
